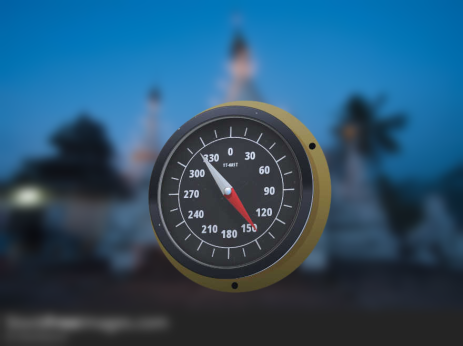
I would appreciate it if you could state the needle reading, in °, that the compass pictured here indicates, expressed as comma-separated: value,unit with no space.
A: 142.5,°
